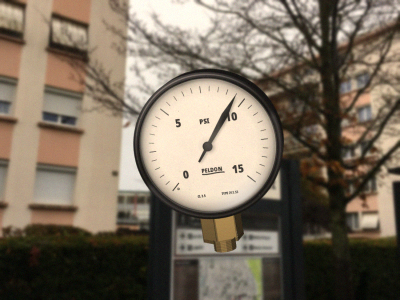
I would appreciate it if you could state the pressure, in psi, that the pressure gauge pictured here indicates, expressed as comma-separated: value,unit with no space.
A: 9.5,psi
